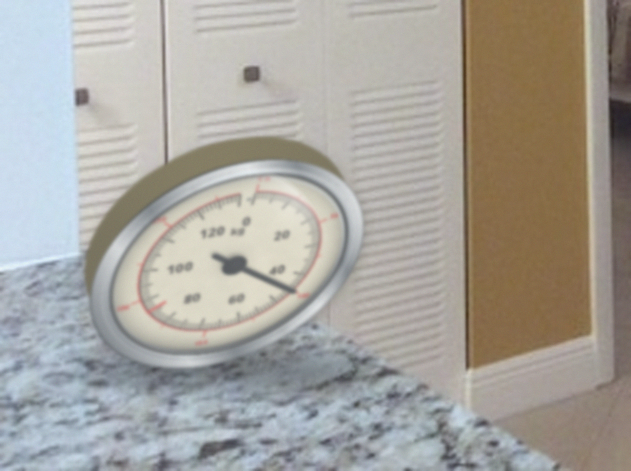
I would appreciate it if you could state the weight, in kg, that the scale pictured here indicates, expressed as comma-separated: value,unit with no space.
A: 45,kg
